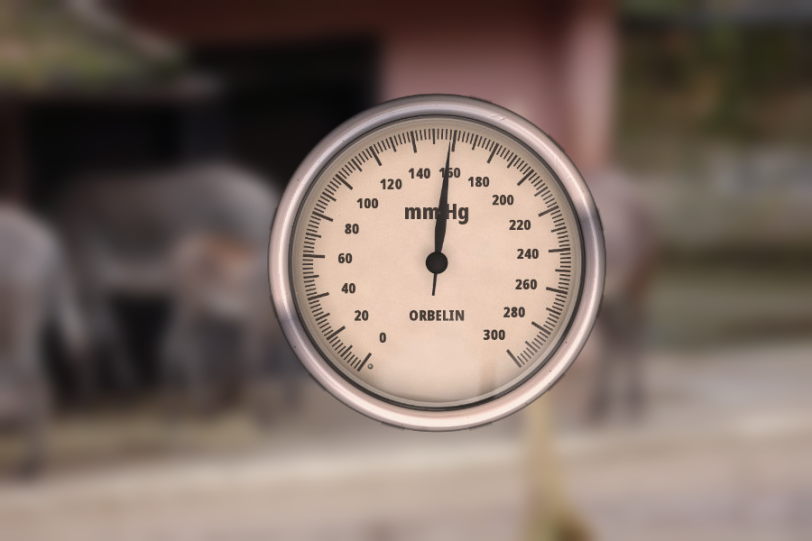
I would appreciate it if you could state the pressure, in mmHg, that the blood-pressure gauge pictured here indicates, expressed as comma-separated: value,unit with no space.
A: 158,mmHg
